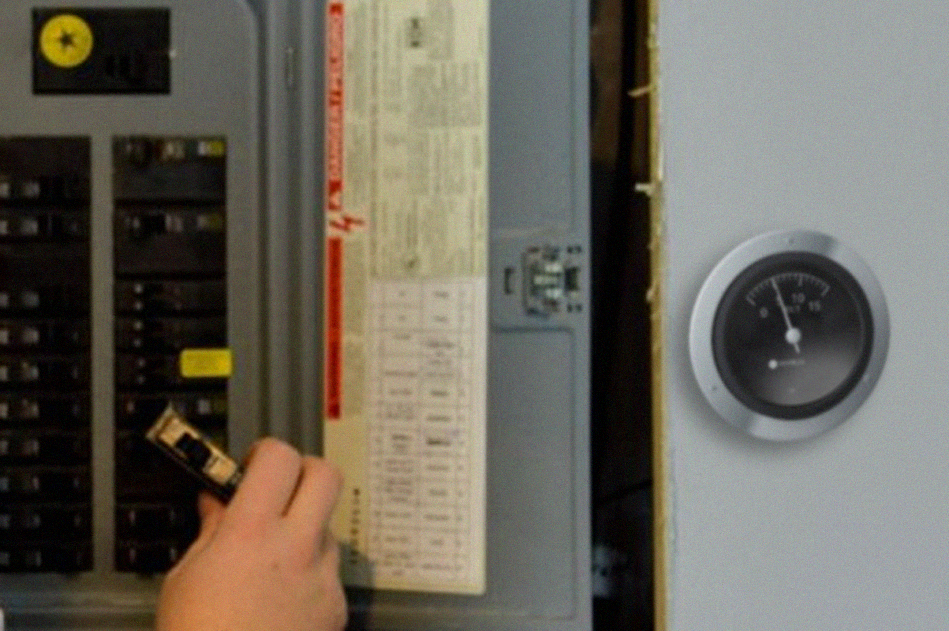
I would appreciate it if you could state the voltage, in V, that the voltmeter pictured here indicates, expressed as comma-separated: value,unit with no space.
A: 5,V
